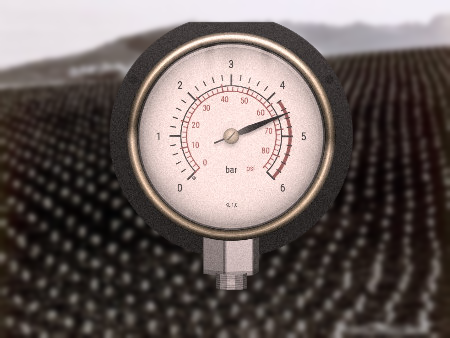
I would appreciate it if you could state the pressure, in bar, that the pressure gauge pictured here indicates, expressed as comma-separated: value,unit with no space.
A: 4.5,bar
